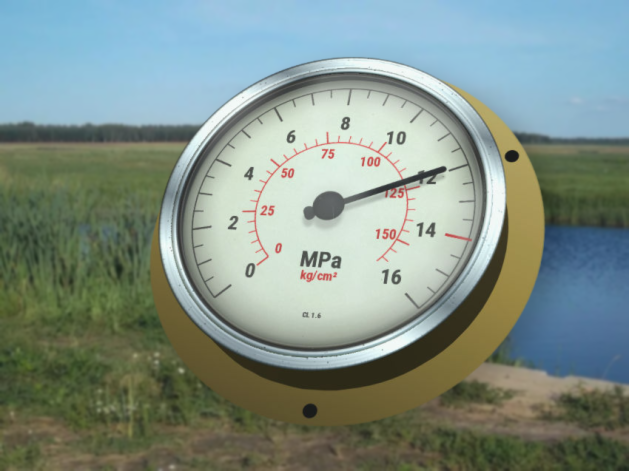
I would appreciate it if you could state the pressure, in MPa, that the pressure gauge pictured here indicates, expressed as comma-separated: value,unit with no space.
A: 12,MPa
